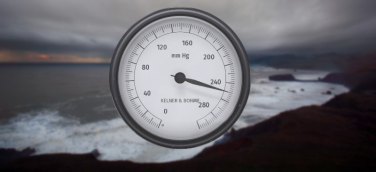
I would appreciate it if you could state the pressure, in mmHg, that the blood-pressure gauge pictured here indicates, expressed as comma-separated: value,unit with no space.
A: 250,mmHg
